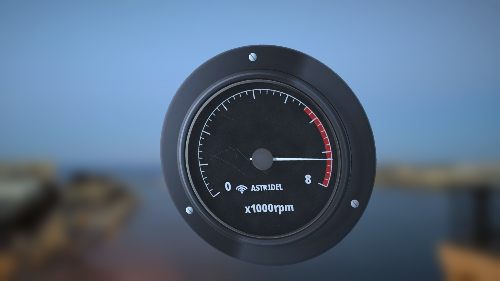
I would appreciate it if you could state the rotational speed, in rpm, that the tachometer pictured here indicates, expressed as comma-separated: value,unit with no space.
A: 7200,rpm
